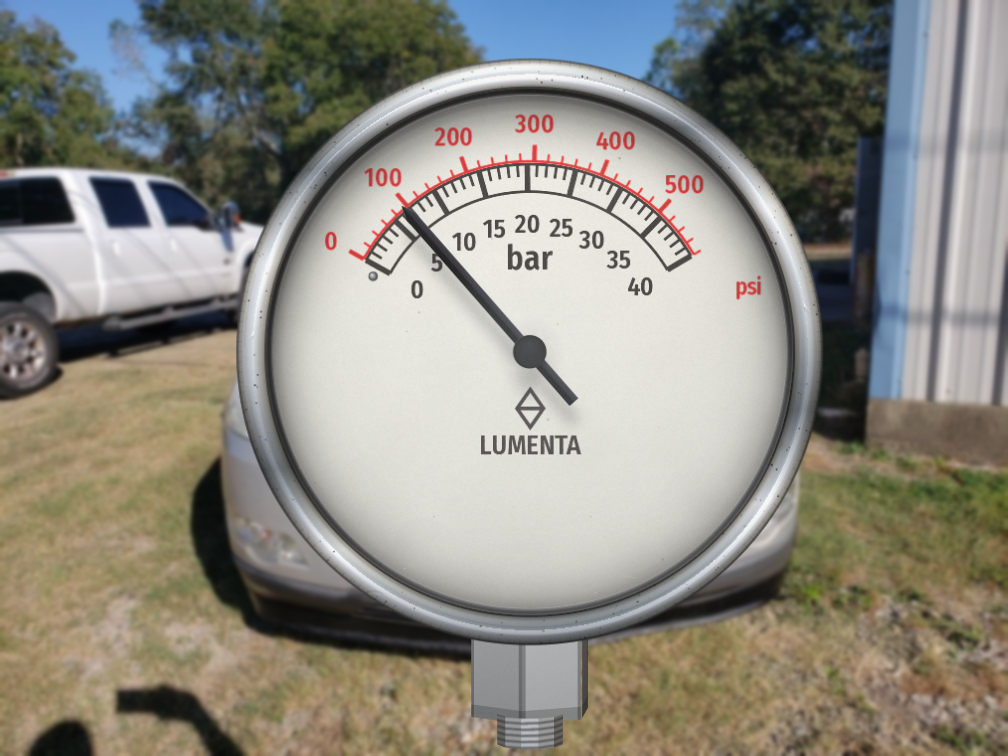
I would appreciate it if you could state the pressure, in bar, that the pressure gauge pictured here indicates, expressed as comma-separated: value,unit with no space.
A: 6.5,bar
